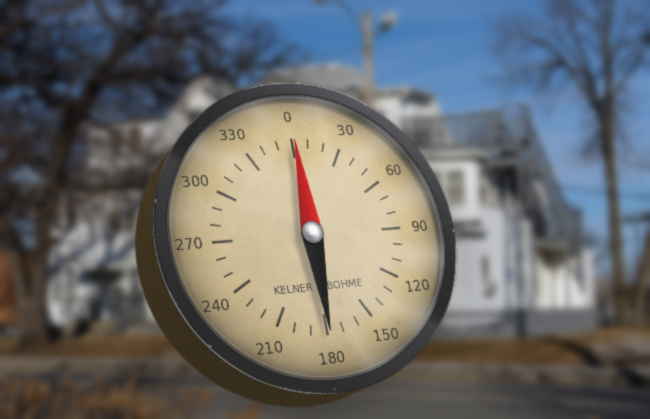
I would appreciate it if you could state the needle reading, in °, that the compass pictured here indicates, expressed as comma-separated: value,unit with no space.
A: 0,°
